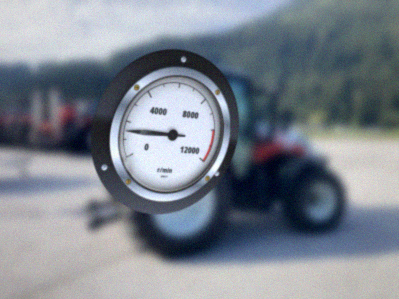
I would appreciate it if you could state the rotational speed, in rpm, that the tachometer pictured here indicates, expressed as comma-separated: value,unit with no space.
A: 1500,rpm
